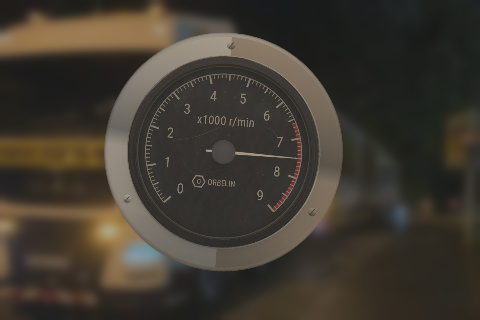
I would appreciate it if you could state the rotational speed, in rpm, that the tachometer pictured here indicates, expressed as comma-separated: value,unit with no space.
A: 7500,rpm
